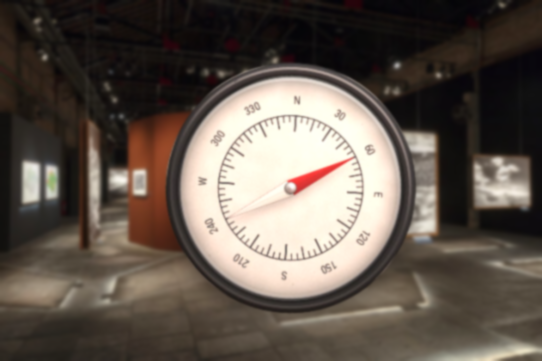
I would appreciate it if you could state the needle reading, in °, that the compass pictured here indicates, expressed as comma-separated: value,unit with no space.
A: 60,°
